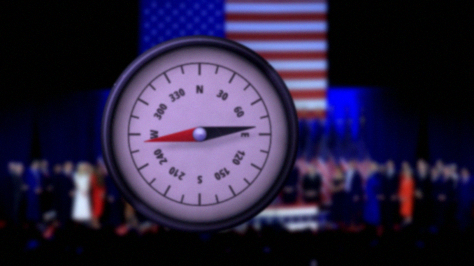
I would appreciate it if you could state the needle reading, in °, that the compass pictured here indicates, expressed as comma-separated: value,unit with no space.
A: 262.5,°
